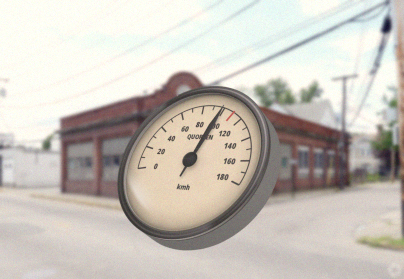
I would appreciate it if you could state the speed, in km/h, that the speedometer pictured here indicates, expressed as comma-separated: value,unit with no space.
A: 100,km/h
